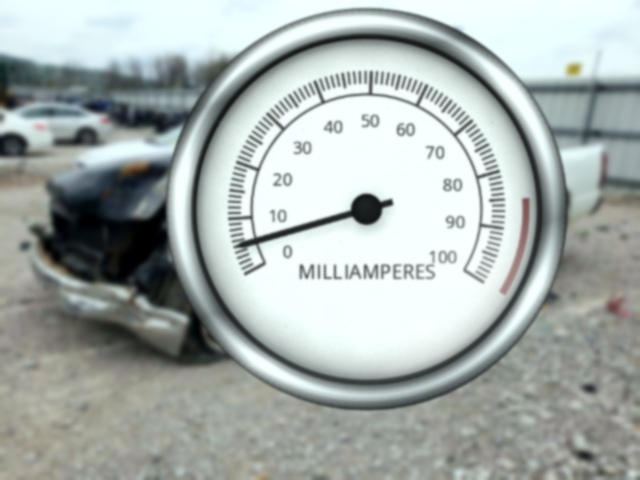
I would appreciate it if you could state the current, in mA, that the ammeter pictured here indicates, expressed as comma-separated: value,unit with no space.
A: 5,mA
